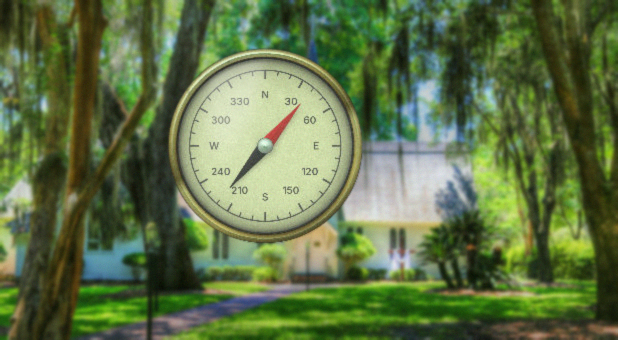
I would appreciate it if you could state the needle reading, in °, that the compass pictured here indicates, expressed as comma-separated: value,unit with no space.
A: 40,°
